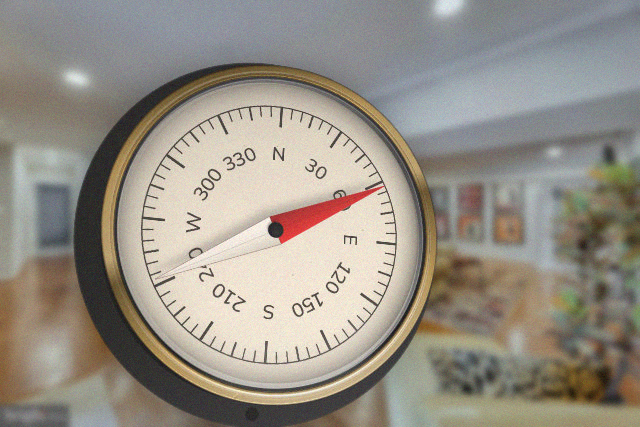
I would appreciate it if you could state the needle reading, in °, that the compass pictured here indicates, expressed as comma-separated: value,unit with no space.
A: 62.5,°
